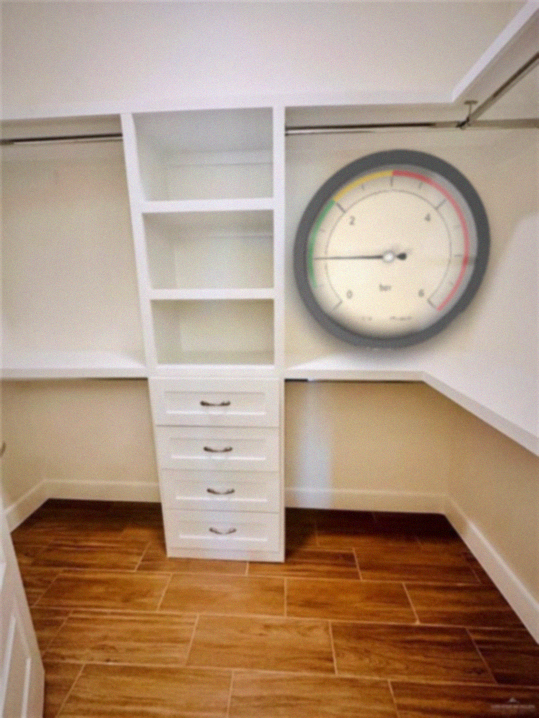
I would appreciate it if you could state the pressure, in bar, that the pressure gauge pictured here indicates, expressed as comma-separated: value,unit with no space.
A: 1,bar
